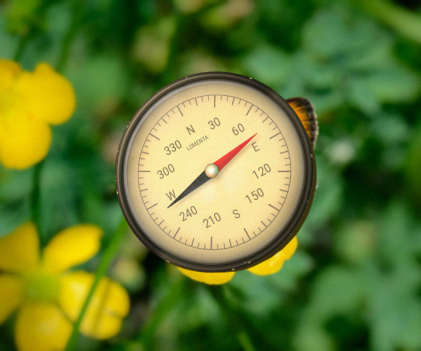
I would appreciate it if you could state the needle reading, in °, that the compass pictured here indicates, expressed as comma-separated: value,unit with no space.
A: 80,°
